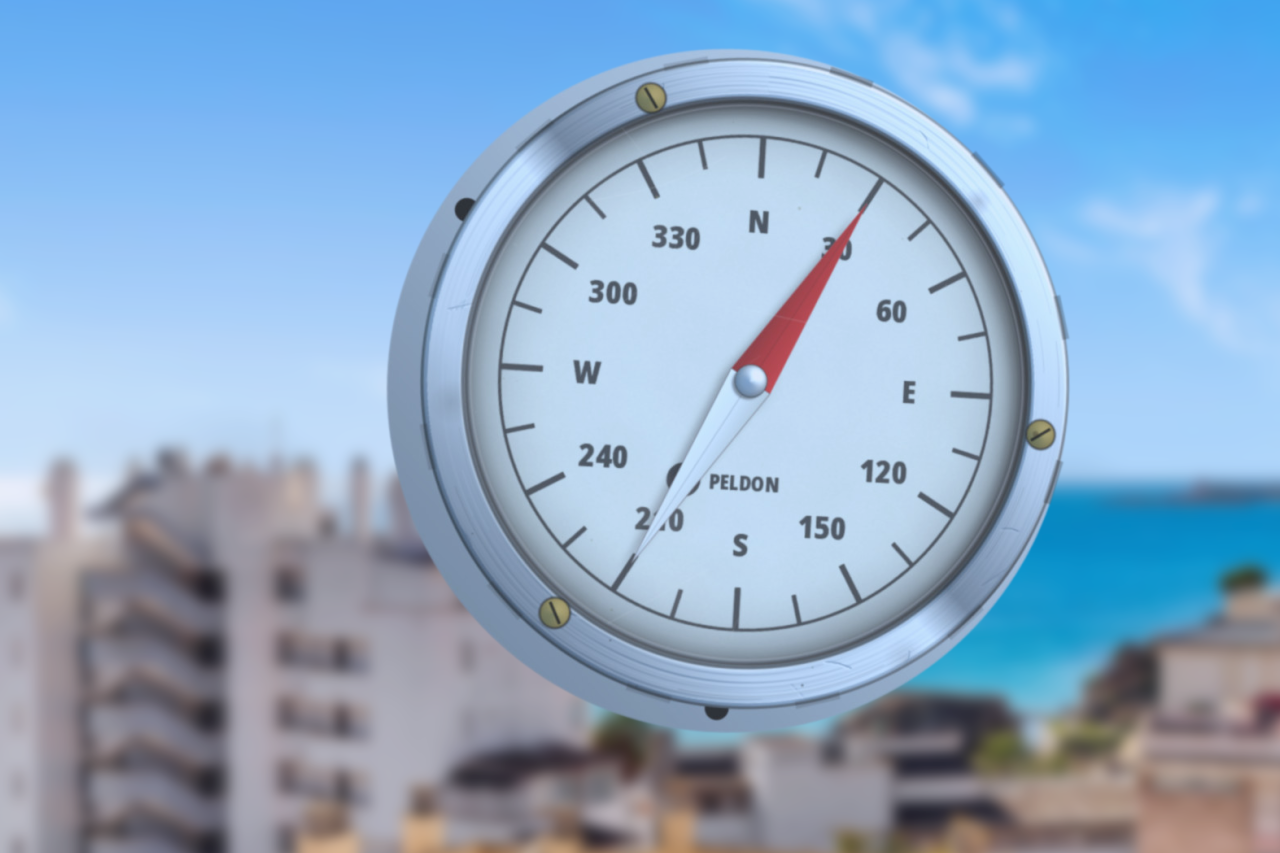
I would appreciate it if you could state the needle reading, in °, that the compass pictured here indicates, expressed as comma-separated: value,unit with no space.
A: 30,°
